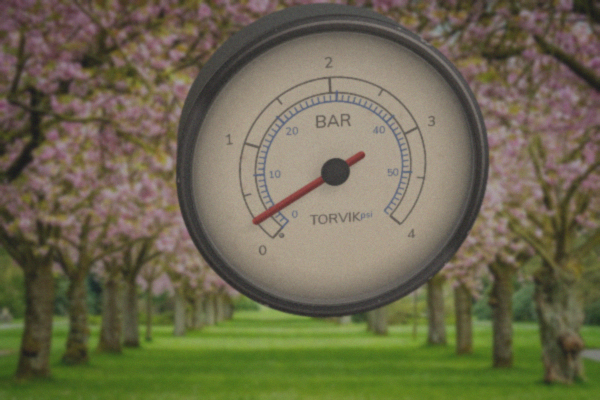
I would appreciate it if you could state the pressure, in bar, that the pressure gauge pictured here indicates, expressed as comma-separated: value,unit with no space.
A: 0.25,bar
